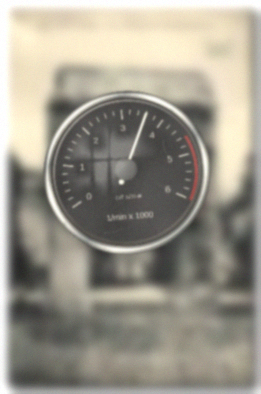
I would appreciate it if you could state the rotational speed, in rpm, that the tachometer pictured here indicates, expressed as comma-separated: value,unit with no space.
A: 3600,rpm
